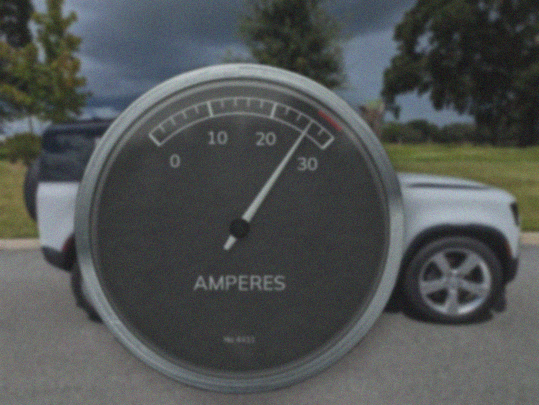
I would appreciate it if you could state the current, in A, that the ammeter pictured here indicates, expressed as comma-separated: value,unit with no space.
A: 26,A
